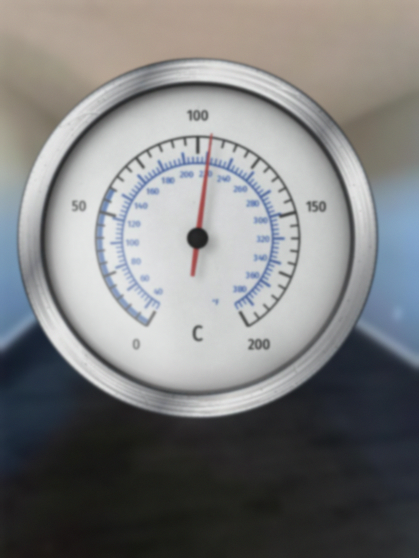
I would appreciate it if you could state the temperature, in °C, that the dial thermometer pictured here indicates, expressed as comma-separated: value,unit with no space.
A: 105,°C
